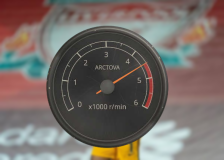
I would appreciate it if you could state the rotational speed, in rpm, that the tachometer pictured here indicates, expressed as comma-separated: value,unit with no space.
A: 4500,rpm
